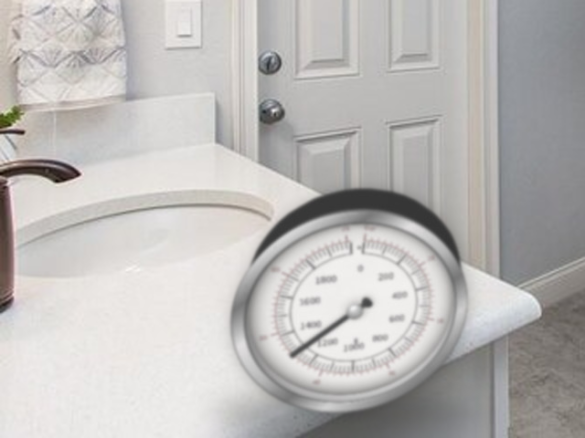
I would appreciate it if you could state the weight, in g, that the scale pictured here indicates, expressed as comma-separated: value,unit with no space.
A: 1300,g
